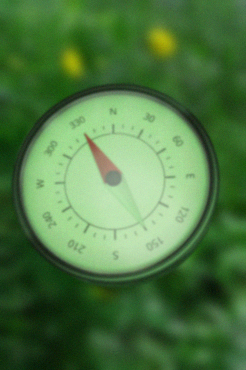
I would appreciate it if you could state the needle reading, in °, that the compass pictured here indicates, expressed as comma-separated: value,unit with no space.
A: 330,°
